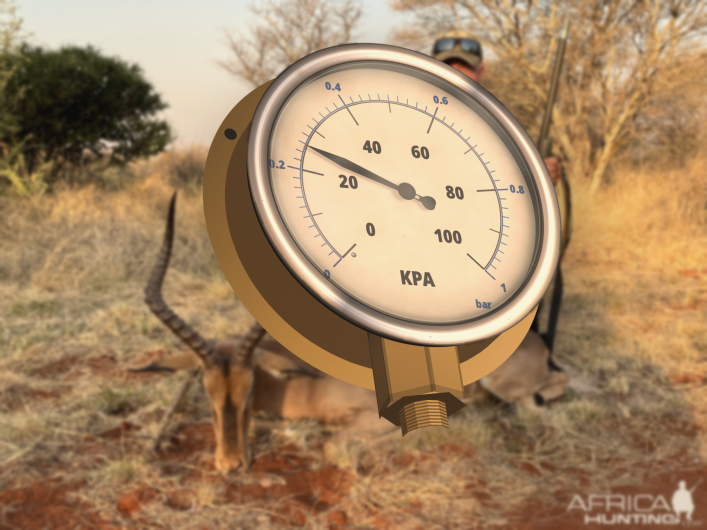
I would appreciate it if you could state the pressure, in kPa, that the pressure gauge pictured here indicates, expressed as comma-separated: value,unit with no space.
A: 25,kPa
